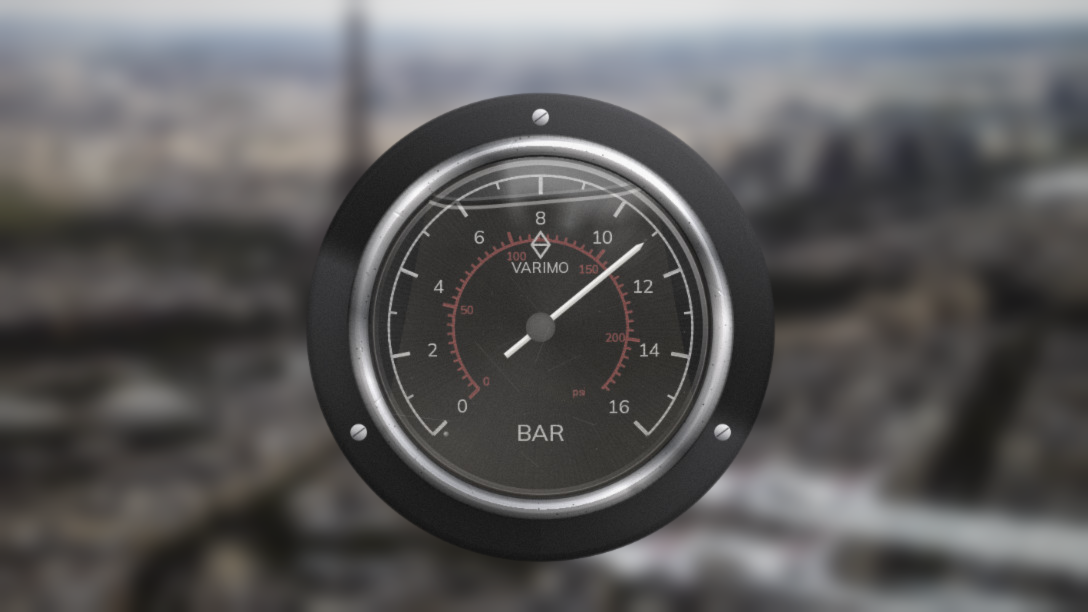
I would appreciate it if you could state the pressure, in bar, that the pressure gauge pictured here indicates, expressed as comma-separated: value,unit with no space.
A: 11,bar
